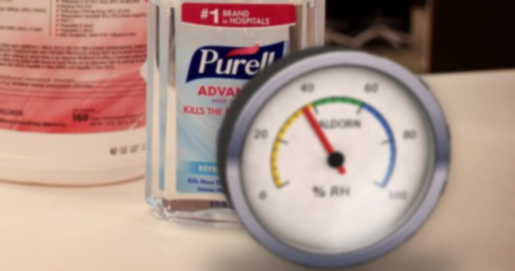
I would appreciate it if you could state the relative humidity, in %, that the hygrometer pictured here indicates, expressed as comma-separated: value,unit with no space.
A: 36,%
